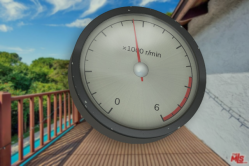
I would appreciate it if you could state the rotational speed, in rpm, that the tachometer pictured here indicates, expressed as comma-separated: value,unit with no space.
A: 2750,rpm
